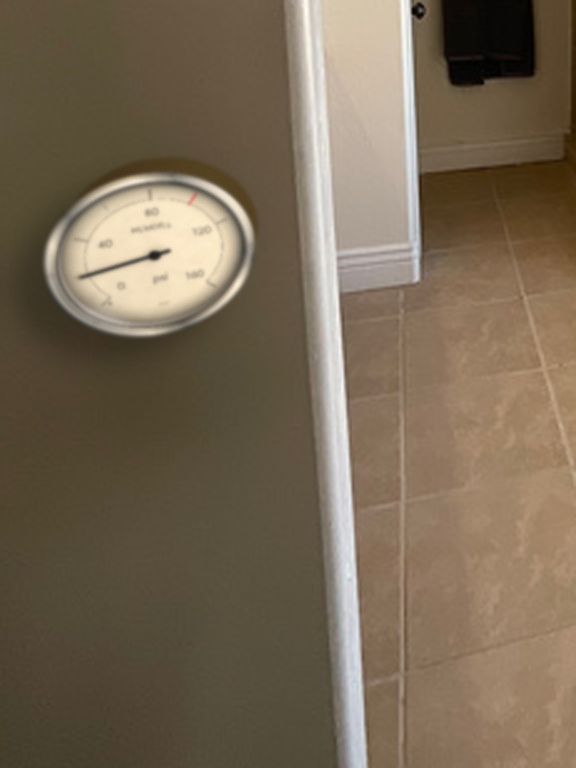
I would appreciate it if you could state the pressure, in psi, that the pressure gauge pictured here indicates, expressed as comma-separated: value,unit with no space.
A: 20,psi
